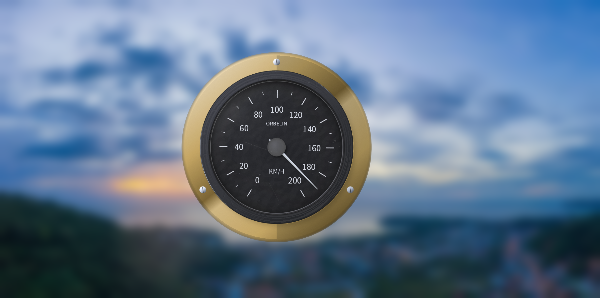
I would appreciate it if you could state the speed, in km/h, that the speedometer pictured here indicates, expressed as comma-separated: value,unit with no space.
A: 190,km/h
